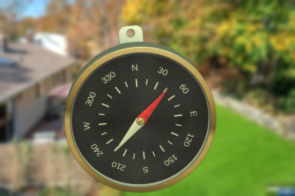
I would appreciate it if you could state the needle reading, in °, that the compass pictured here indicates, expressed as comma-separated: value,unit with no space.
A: 45,°
